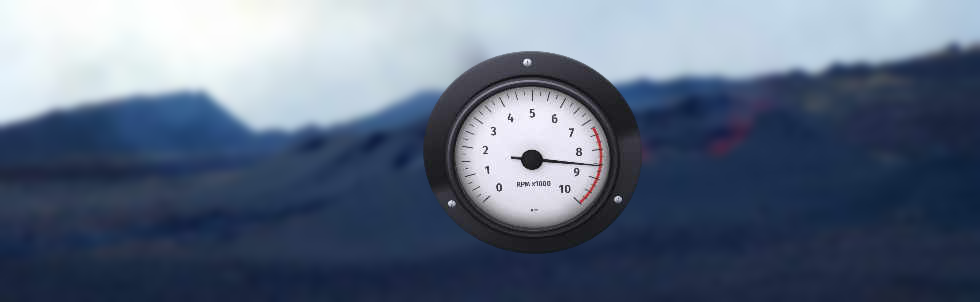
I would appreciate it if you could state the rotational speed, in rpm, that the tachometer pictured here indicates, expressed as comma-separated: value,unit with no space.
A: 8500,rpm
